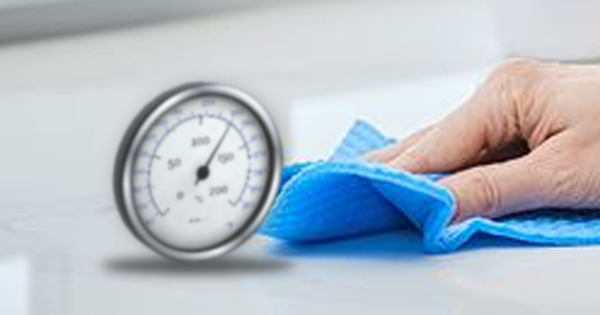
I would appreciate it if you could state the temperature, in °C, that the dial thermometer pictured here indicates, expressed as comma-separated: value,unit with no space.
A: 125,°C
